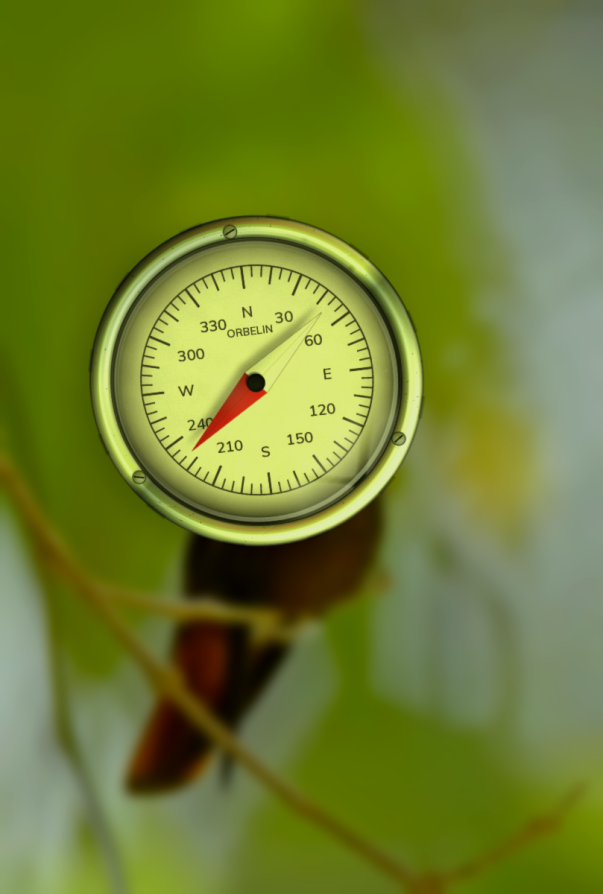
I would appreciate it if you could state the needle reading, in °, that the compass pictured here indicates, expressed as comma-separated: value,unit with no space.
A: 230,°
